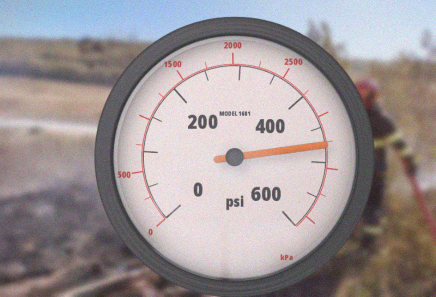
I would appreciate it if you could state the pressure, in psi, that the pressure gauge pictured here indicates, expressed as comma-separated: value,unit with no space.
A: 475,psi
